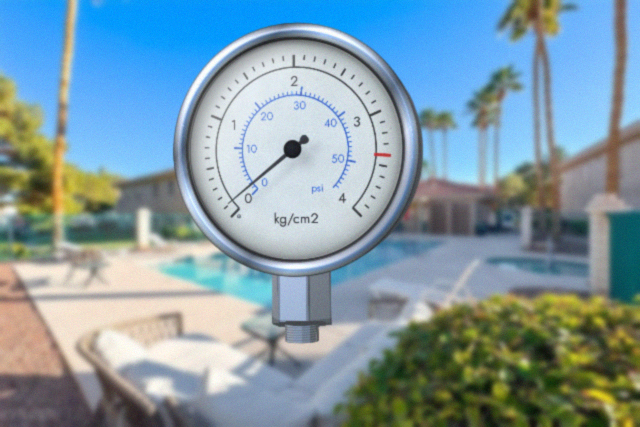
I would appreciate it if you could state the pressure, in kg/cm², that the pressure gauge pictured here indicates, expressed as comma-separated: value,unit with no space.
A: 0.1,kg/cm²
